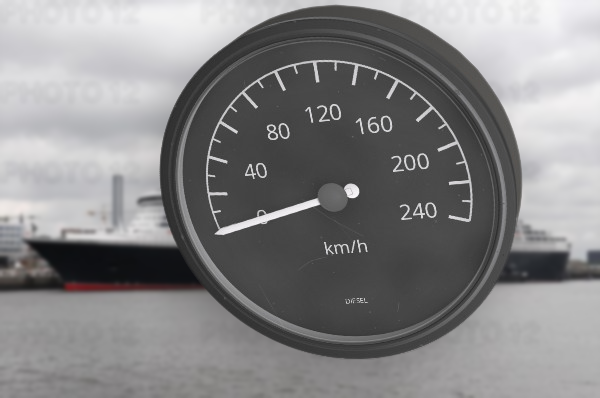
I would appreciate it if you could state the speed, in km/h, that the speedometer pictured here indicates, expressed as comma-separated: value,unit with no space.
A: 0,km/h
